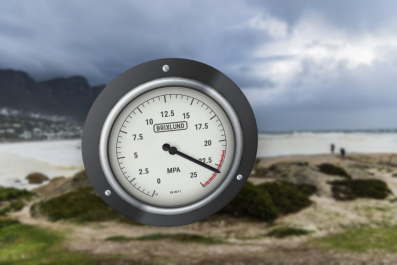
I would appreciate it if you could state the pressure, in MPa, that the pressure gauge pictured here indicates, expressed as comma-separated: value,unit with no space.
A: 23,MPa
